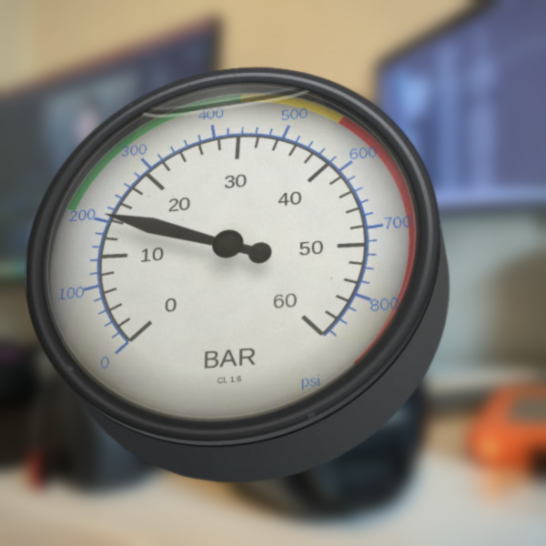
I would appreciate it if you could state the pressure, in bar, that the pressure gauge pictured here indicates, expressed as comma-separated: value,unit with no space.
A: 14,bar
